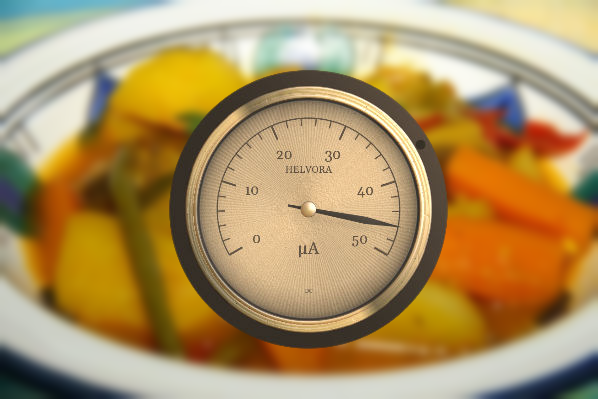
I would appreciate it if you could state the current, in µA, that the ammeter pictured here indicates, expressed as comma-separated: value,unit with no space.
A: 46,µA
